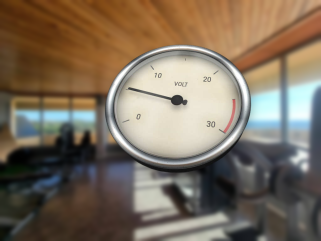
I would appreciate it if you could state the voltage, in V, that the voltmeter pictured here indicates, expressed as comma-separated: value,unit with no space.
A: 5,V
